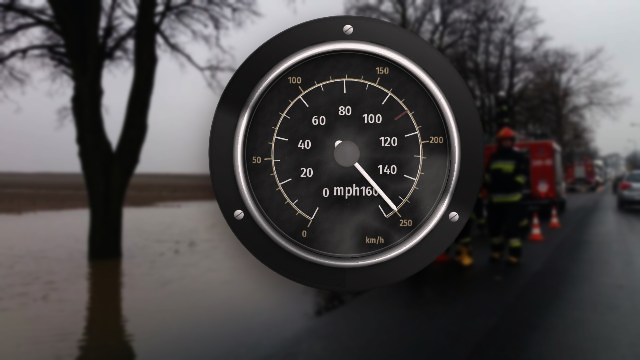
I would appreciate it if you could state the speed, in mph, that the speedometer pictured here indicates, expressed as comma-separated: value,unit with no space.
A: 155,mph
